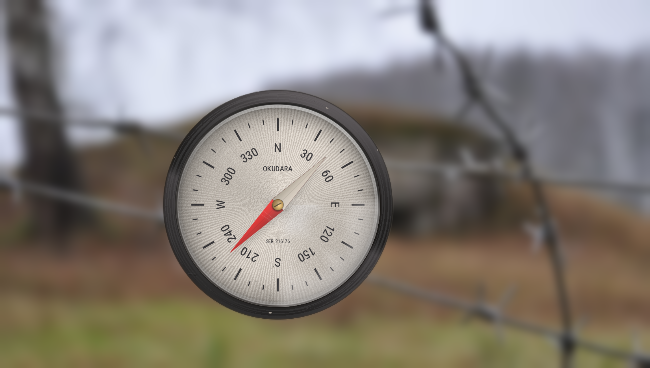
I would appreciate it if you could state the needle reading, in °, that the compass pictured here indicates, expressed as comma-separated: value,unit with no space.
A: 225,°
